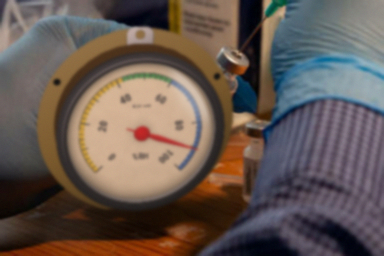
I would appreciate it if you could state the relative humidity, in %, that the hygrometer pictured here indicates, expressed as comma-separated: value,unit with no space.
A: 90,%
